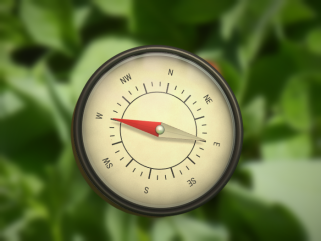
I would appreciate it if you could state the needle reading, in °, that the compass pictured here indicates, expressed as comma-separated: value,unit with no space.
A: 270,°
